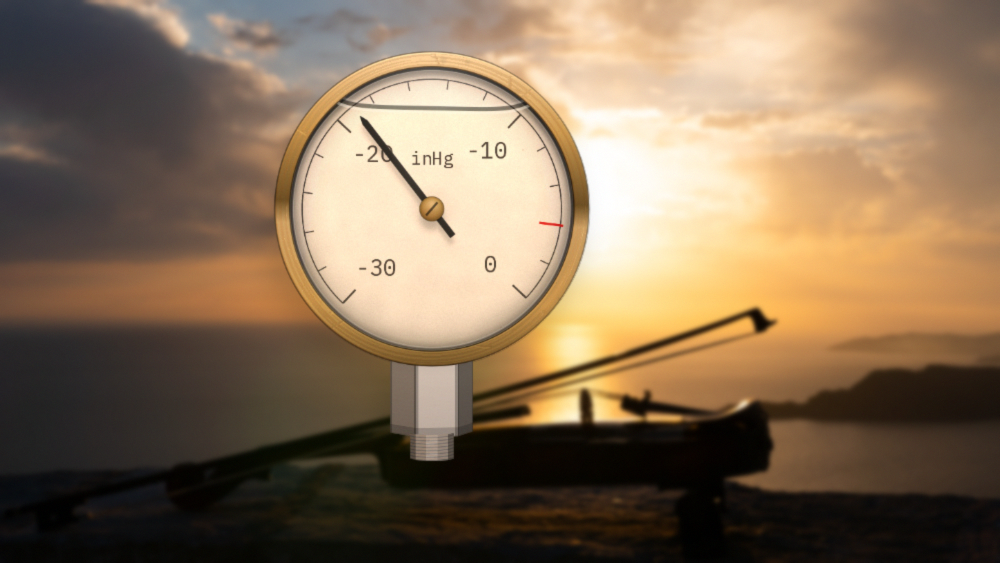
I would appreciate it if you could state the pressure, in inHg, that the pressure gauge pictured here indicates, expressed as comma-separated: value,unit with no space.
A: -19,inHg
